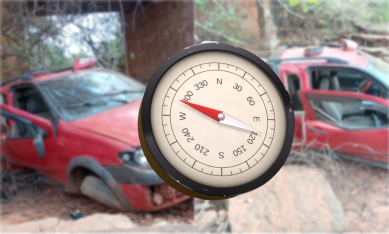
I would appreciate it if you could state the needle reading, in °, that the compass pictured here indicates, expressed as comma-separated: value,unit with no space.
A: 290,°
